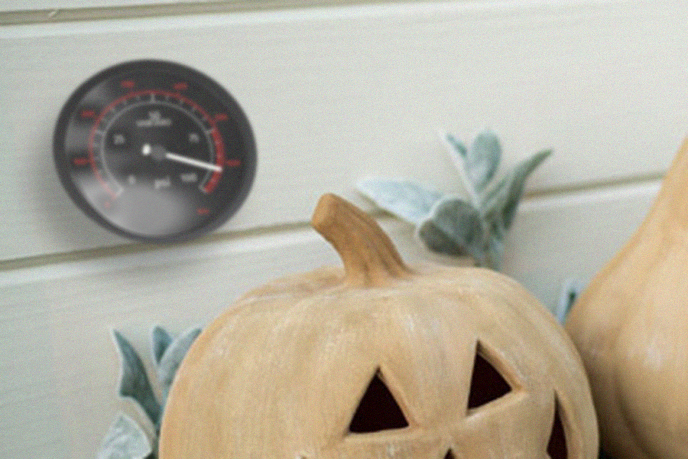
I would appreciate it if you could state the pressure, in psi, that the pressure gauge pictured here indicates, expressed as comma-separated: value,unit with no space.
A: 90,psi
